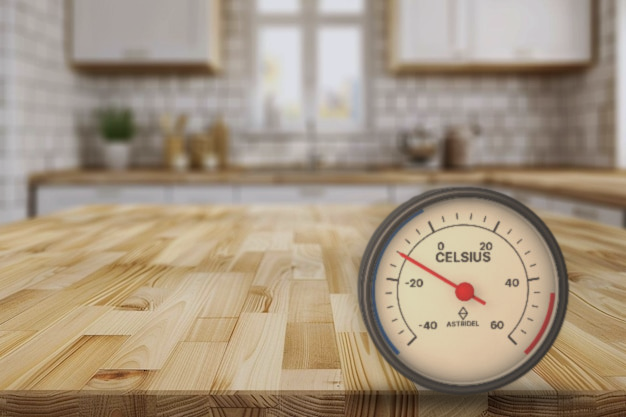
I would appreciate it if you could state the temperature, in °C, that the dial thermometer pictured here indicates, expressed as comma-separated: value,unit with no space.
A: -12,°C
